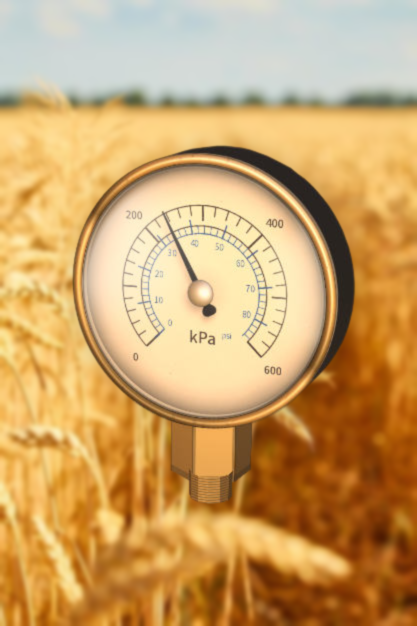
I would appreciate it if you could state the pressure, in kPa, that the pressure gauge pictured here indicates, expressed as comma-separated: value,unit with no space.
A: 240,kPa
